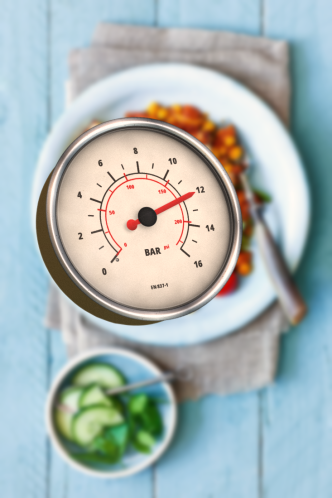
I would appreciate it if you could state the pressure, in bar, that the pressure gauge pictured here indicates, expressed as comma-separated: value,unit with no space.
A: 12,bar
